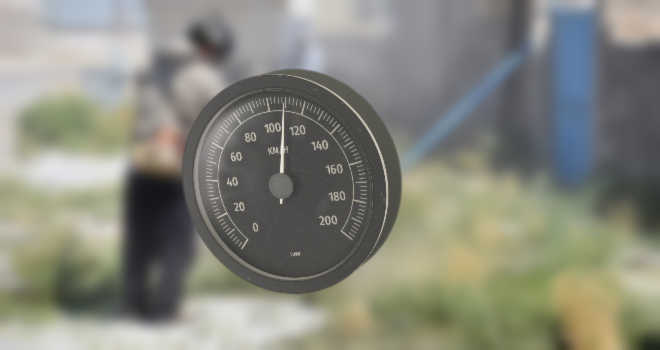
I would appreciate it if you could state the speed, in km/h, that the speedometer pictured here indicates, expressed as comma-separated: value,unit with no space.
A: 110,km/h
